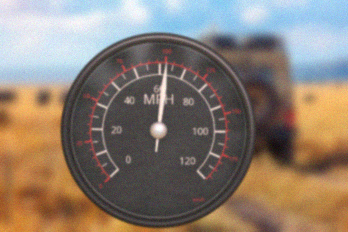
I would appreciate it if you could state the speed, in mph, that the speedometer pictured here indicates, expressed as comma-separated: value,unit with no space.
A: 62.5,mph
